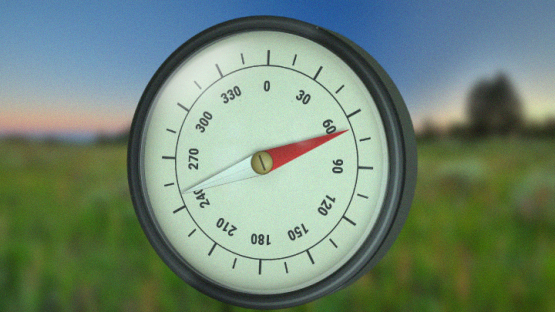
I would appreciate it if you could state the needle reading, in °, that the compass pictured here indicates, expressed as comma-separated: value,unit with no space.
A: 67.5,°
